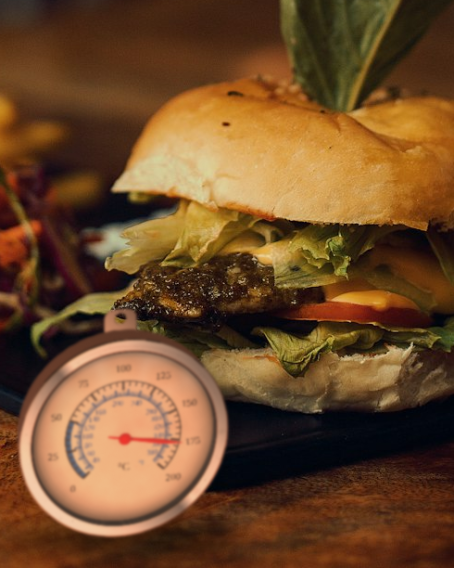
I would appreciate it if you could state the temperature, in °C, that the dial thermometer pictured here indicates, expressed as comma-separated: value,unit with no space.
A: 175,°C
